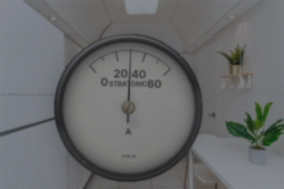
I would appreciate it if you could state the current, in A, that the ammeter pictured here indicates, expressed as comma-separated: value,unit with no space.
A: 30,A
